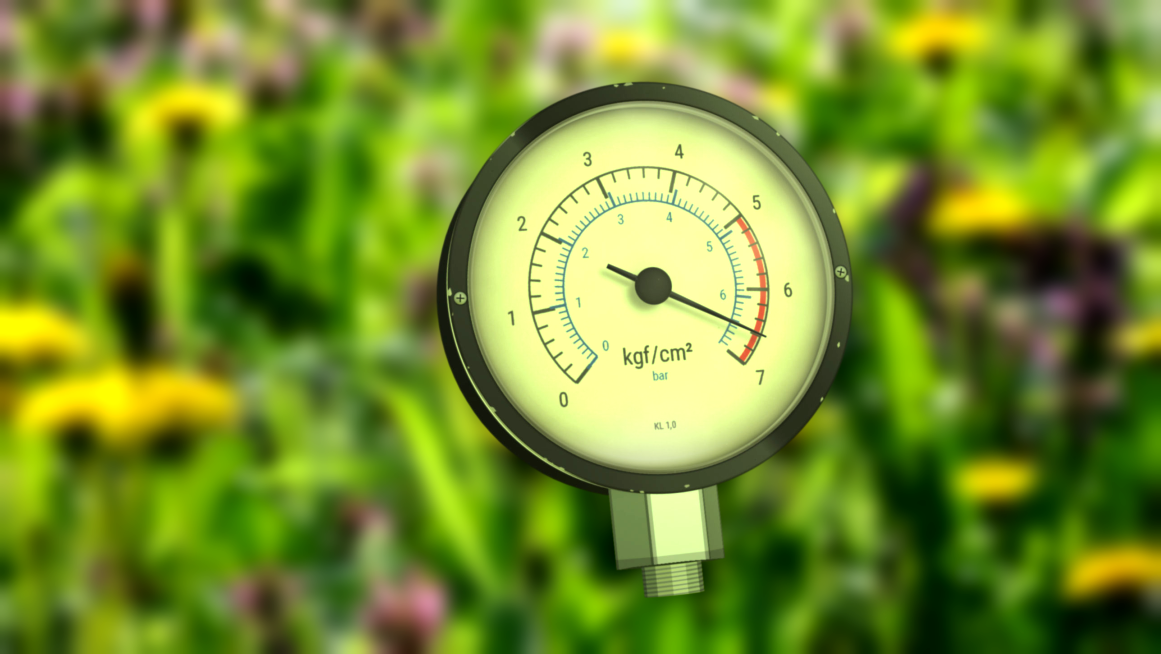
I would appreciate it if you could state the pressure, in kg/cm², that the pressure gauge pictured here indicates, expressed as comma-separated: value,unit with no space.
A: 6.6,kg/cm²
